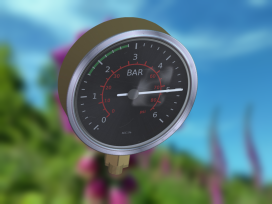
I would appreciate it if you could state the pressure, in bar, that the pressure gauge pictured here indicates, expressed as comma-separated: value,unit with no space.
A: 5,bar
